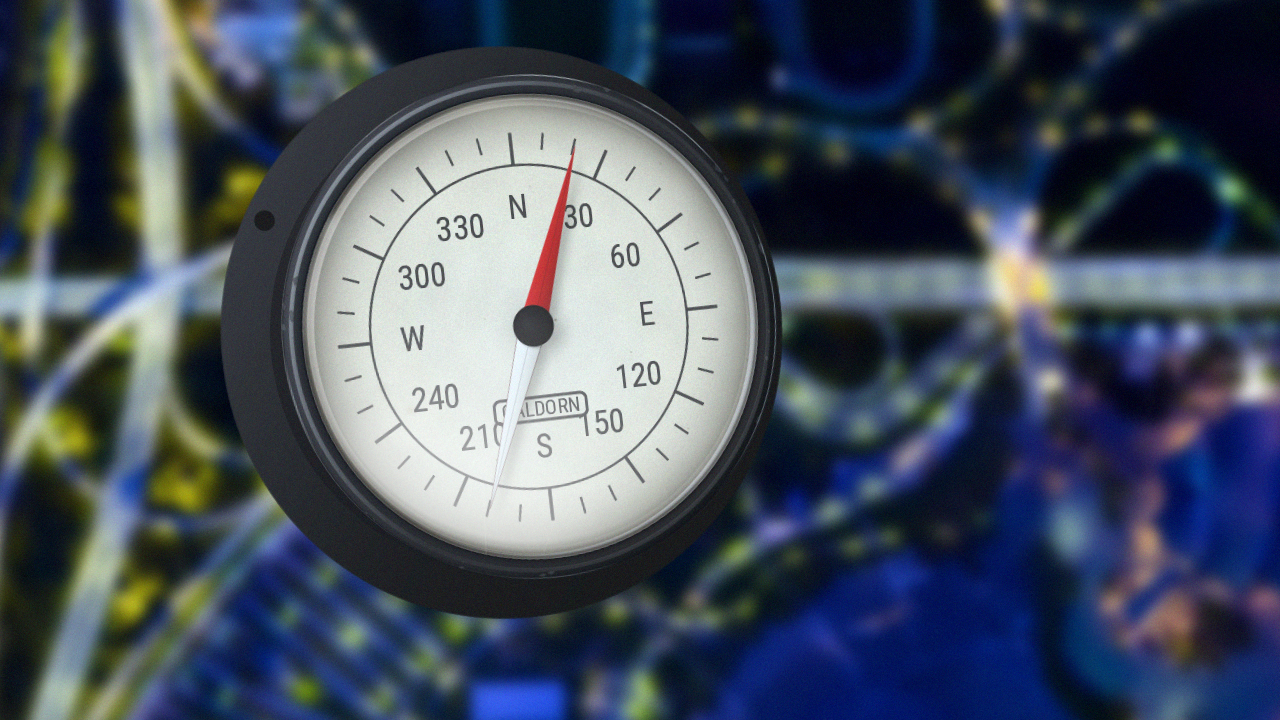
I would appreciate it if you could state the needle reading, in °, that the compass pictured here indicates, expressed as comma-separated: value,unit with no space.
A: 20,°
